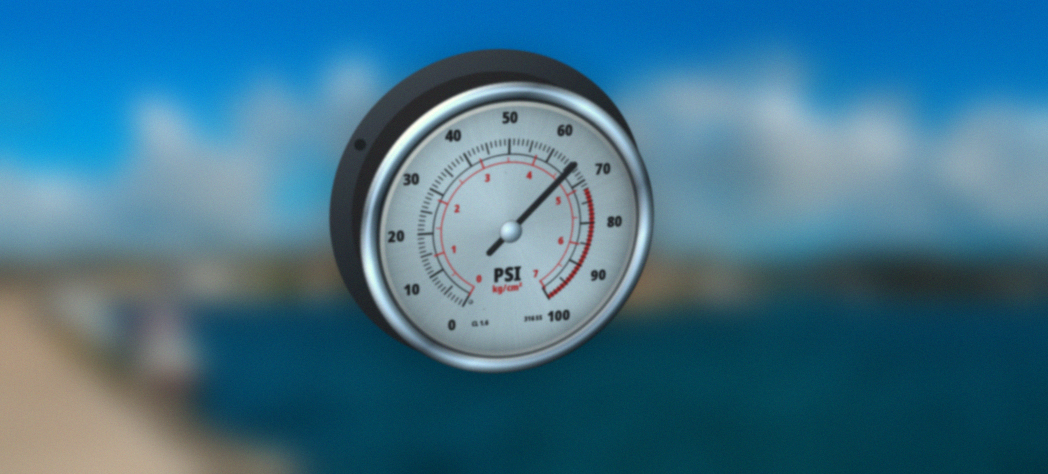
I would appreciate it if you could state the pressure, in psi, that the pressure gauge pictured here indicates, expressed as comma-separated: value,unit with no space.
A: 65,psi
